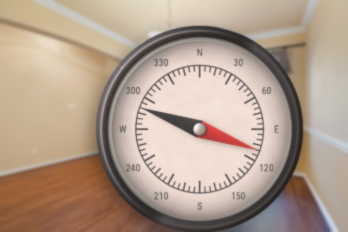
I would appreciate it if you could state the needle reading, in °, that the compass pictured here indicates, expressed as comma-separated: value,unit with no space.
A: 110,°
